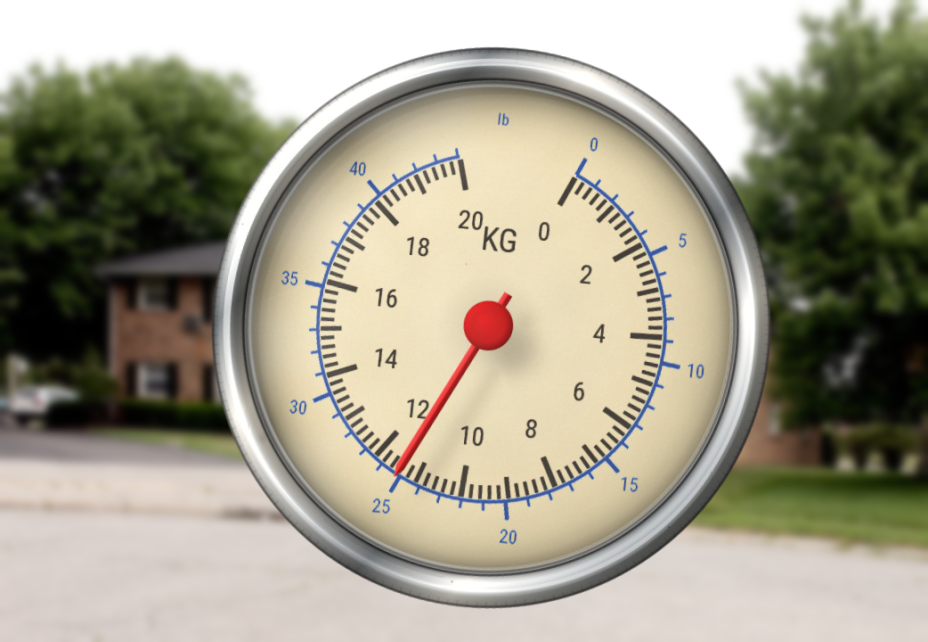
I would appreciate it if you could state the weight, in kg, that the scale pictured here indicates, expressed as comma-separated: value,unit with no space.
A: 11.4,kg
